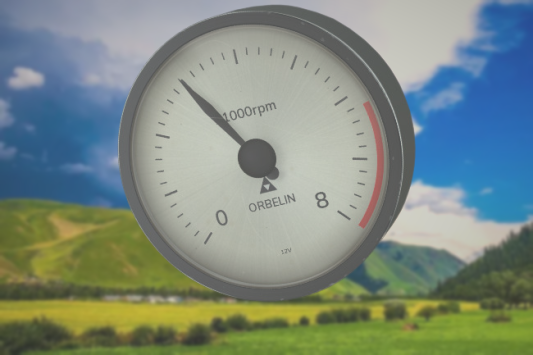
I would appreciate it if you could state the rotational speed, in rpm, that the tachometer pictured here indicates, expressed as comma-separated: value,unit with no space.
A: 3000,rpm
